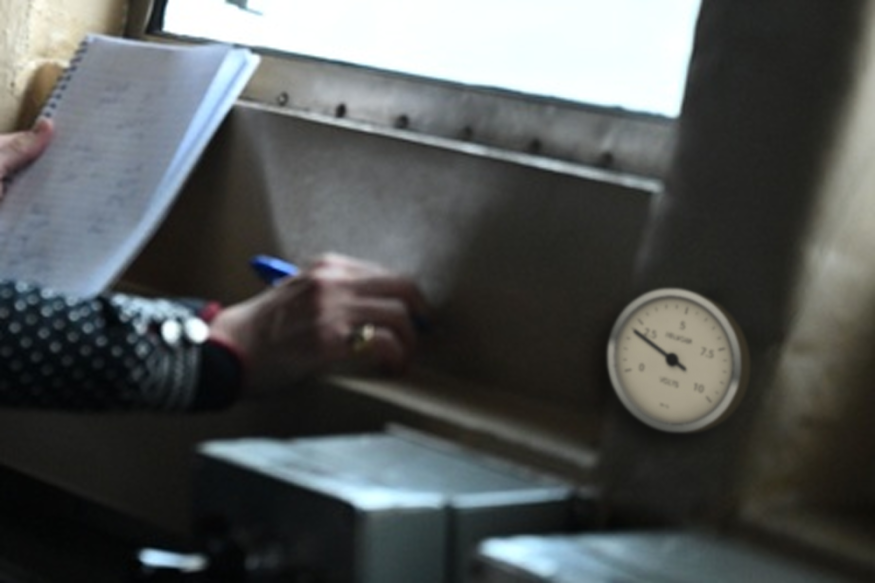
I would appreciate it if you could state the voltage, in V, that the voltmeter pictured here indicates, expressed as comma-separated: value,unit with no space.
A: 2,V
